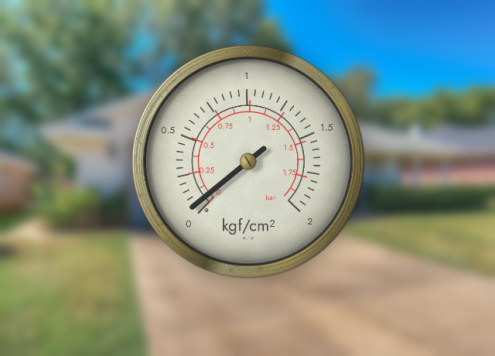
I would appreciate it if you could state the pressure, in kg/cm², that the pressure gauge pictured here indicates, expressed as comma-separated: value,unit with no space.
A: 0.05,kg/cm²
